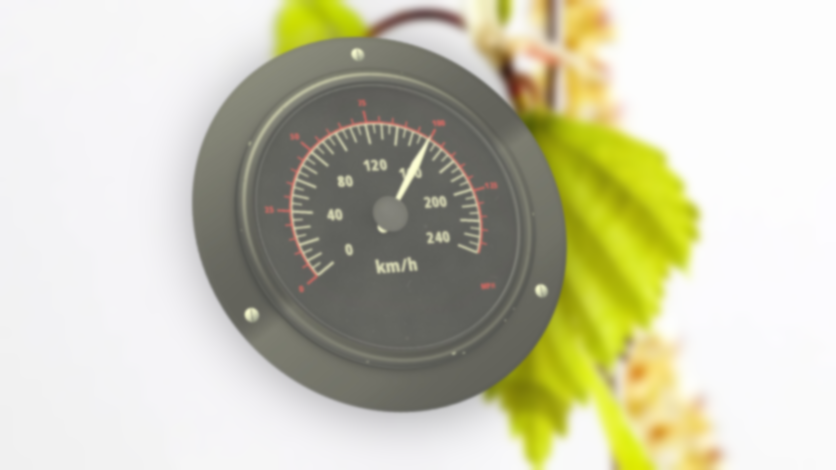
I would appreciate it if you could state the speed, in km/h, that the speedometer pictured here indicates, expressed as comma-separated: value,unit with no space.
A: 160,km/h
